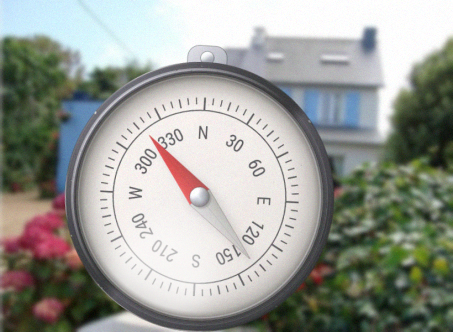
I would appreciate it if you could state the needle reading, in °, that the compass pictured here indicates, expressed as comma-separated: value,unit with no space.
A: 317.5,°
